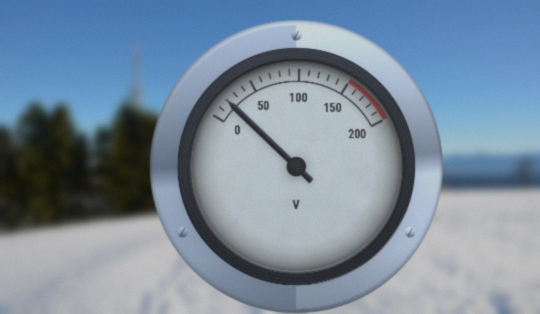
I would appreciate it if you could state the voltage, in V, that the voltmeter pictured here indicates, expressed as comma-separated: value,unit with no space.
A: 20,V
